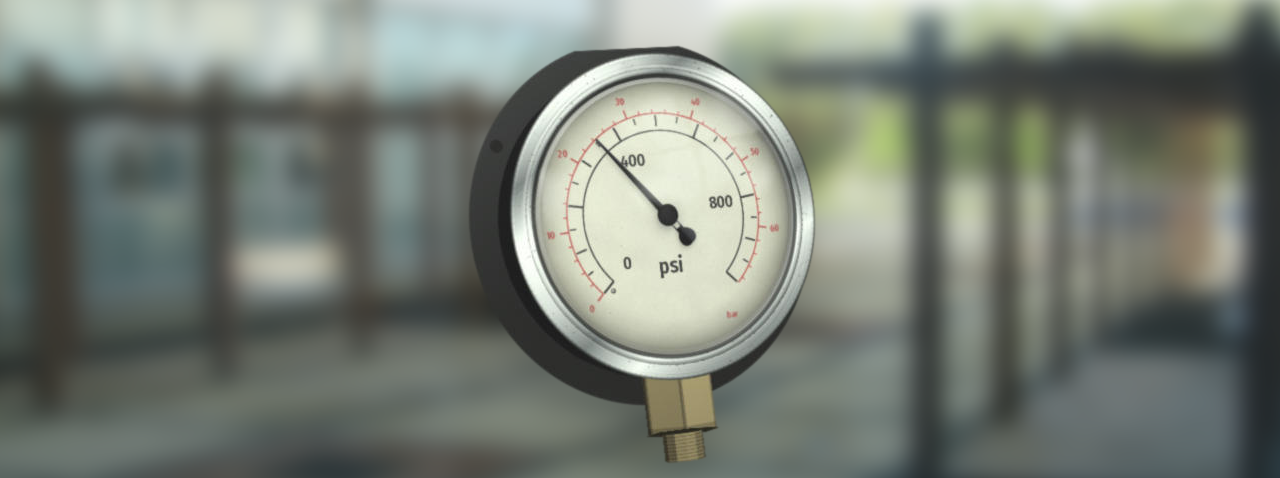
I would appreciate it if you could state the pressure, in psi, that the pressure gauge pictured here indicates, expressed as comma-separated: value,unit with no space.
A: 350,psi
